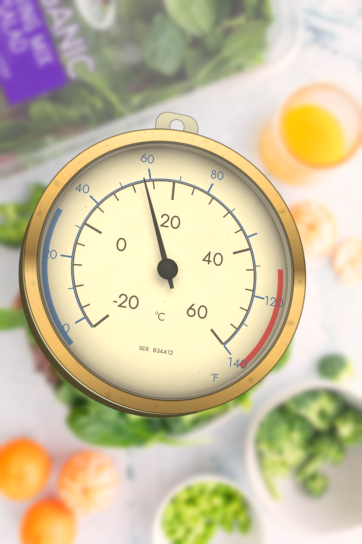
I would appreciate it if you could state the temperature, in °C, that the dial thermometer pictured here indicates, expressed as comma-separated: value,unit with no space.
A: 14,°C
